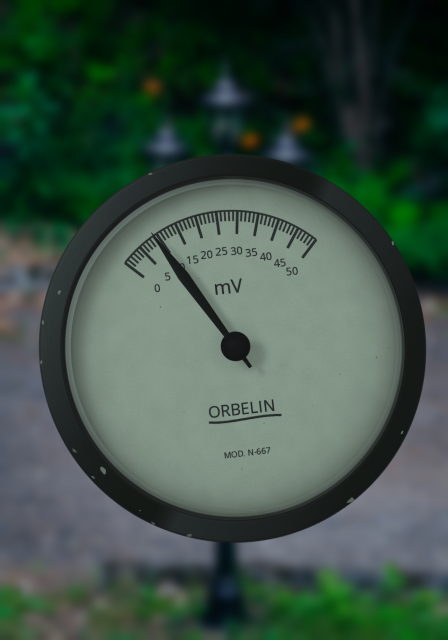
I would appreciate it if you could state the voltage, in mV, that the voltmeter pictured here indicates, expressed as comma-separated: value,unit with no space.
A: 9,mV
